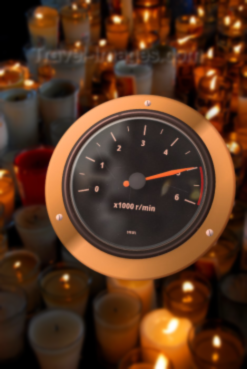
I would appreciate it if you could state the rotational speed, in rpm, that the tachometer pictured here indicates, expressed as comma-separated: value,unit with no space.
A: 5000,rpm
